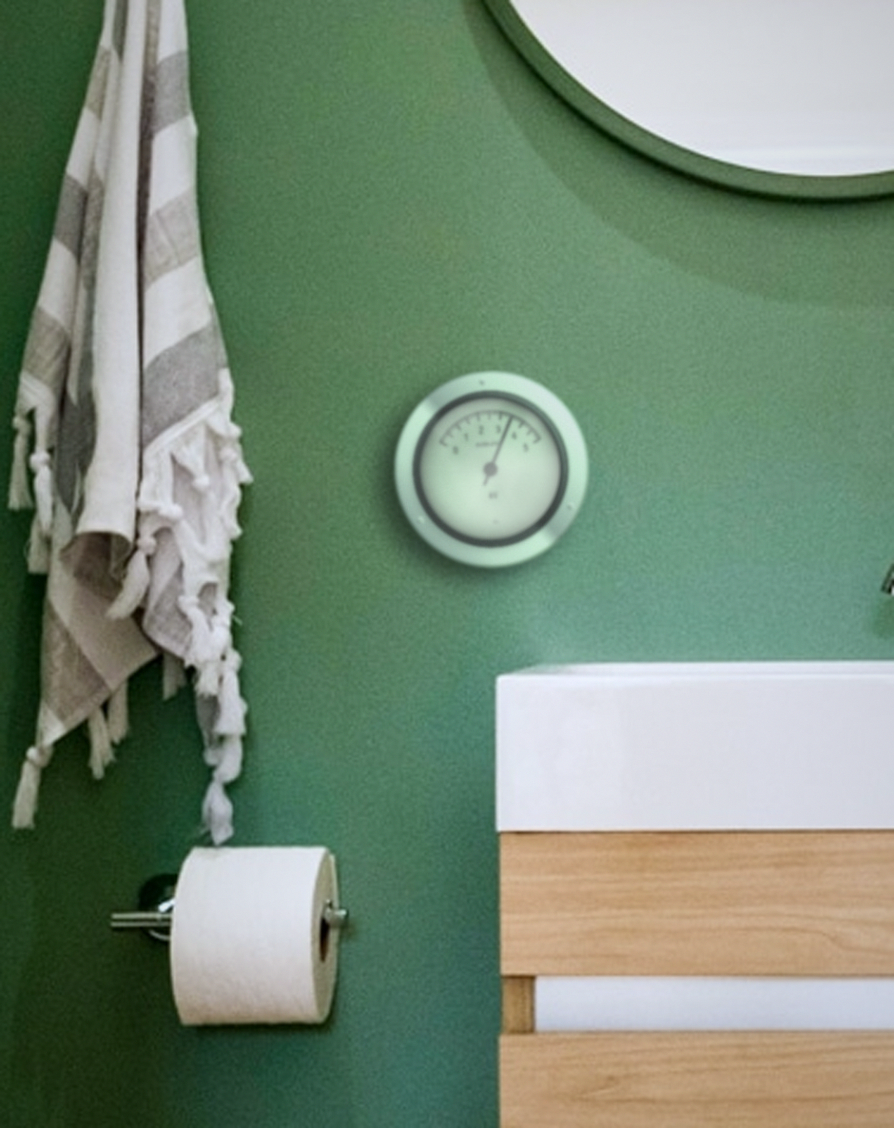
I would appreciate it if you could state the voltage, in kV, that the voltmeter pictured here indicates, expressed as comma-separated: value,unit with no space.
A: 3.5,kV
